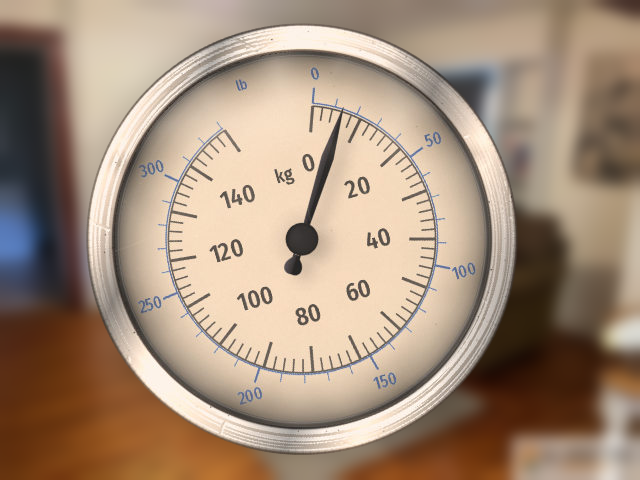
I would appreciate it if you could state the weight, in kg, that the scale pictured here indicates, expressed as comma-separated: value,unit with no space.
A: 6,kg
